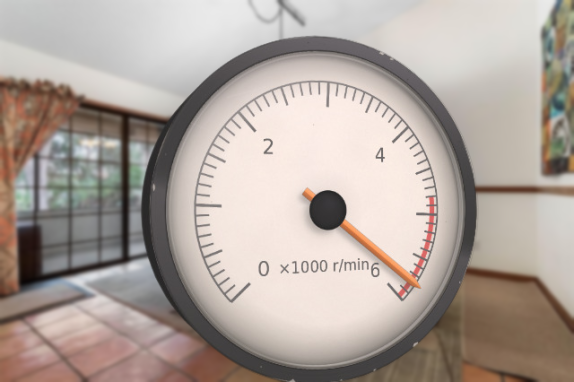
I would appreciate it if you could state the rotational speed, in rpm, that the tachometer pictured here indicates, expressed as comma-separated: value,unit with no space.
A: 5800,rpm
